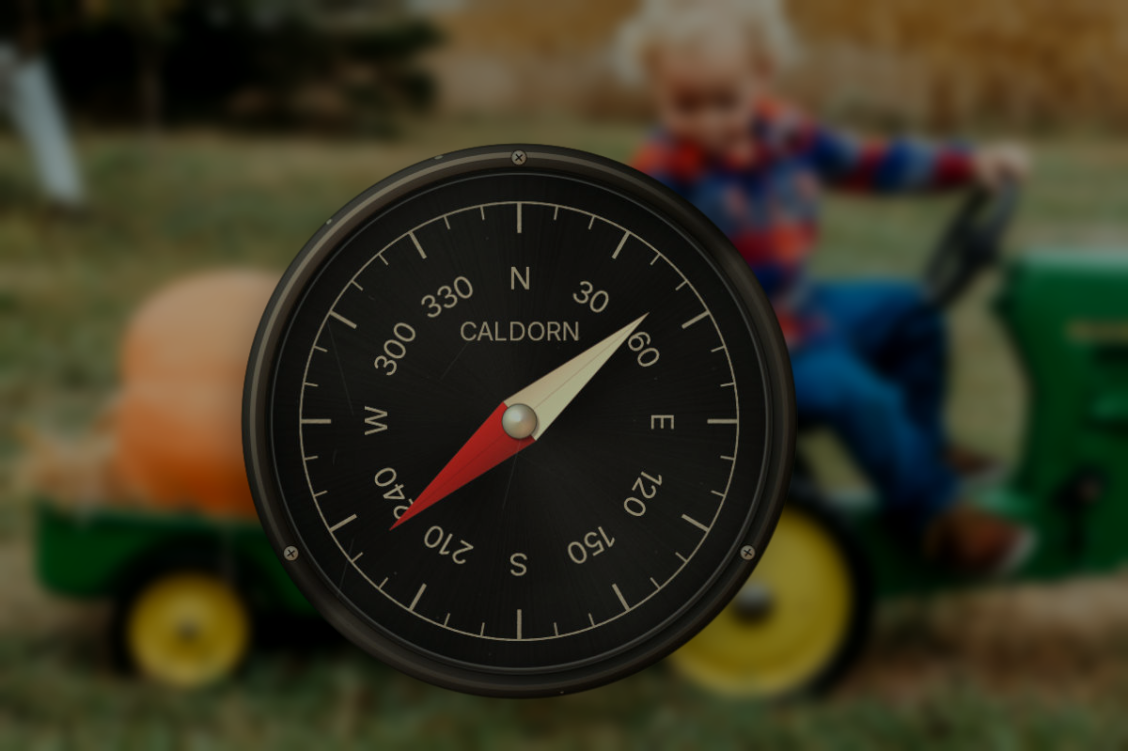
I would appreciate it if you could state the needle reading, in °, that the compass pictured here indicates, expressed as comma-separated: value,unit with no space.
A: 230,°
